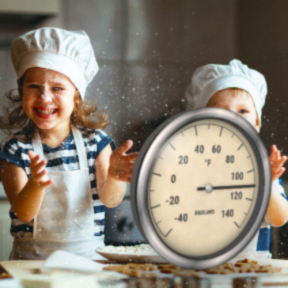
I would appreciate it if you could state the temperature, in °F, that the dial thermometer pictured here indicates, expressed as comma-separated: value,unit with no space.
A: 110,°F
